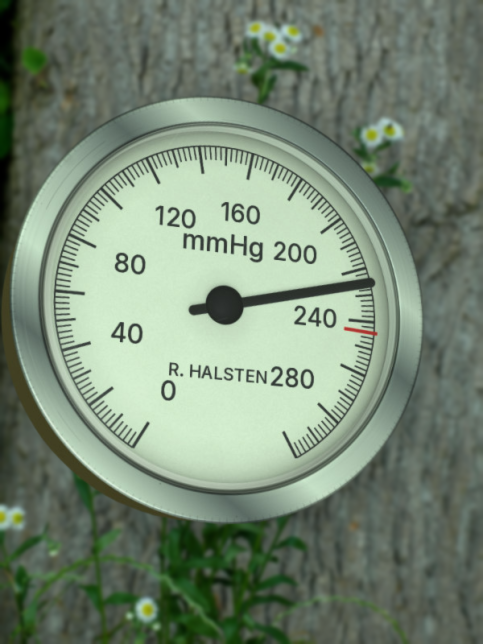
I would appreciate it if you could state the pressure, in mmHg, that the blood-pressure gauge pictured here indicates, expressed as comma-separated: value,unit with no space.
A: 226,mmHg
